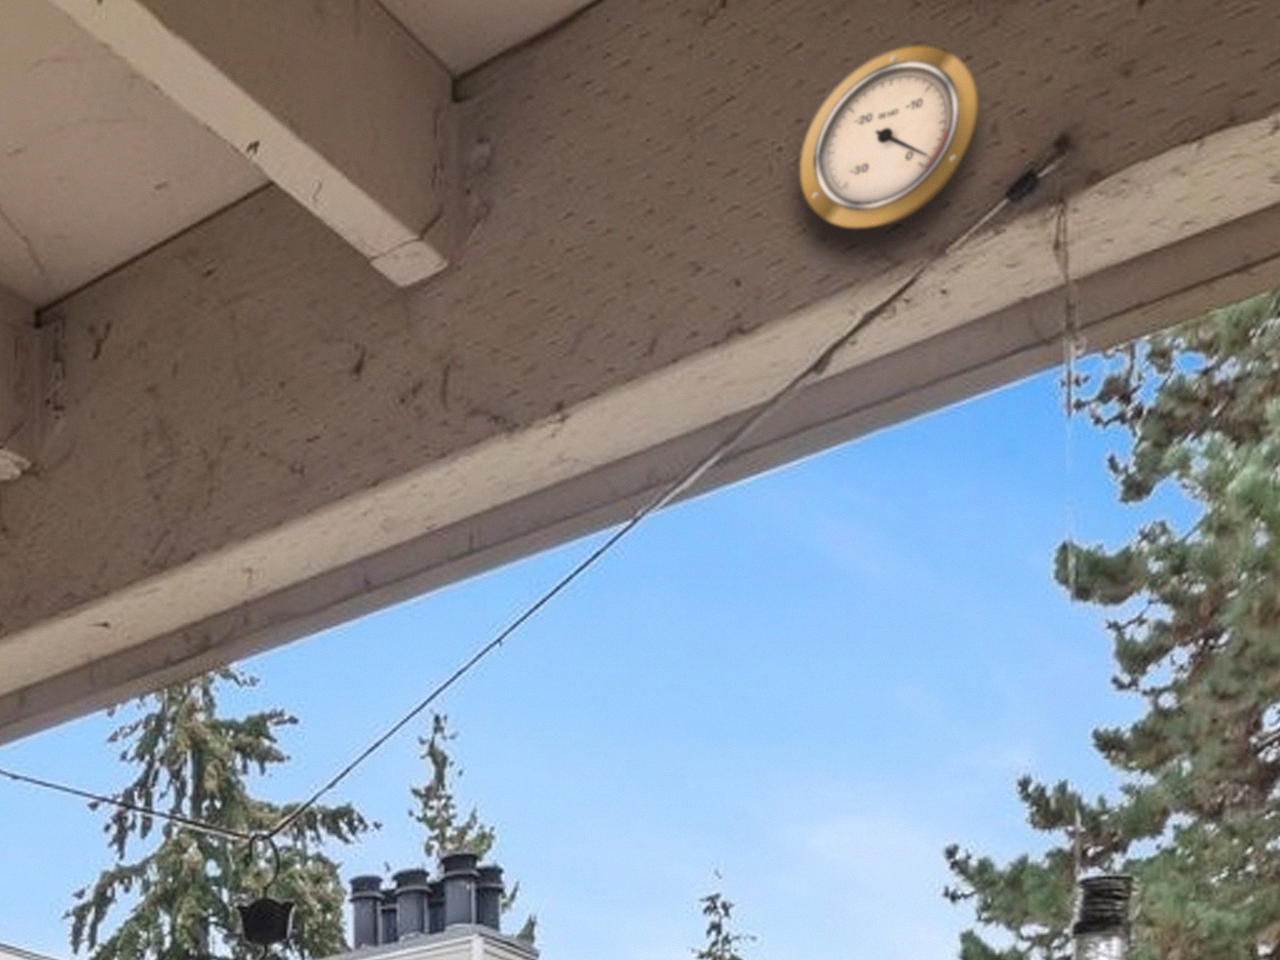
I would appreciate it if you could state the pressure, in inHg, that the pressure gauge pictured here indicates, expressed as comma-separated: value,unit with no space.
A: -1,inHg
